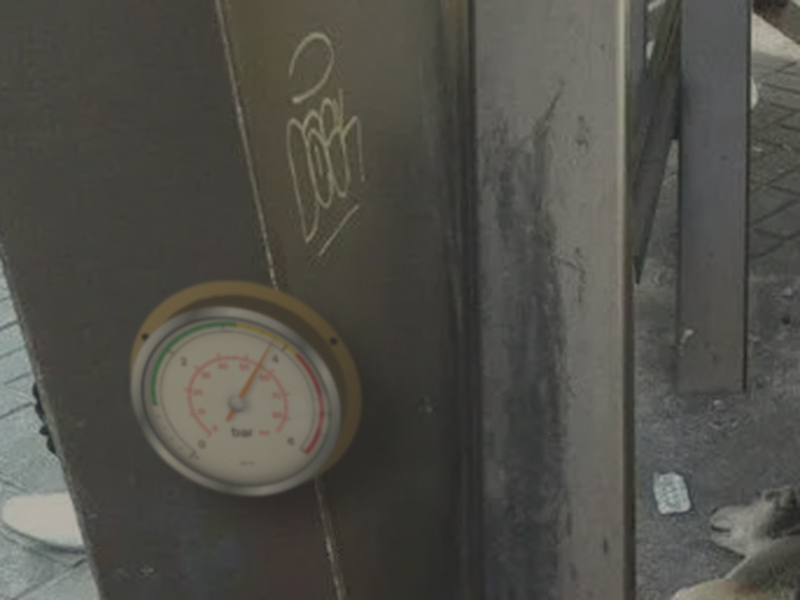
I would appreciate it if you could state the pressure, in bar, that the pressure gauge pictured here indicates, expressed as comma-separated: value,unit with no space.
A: 3.8,bar
